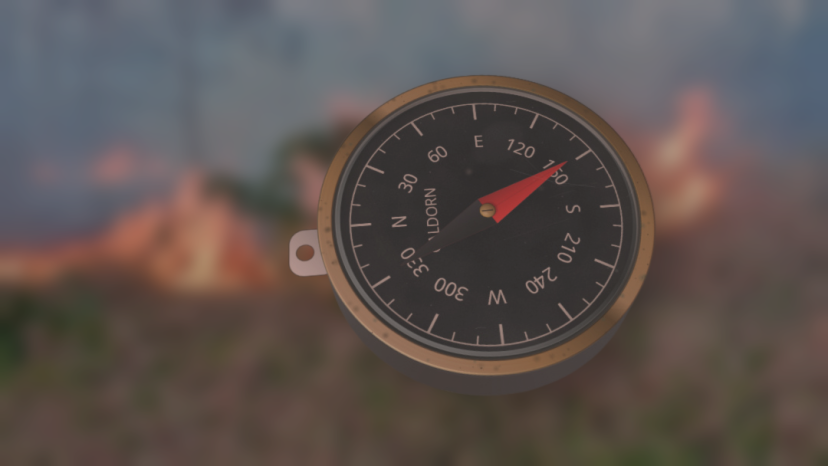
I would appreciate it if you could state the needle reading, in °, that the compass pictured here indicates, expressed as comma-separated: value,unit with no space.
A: 150,°
